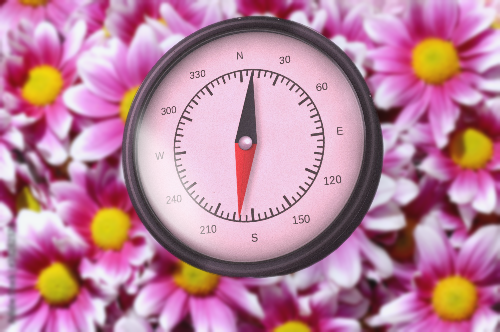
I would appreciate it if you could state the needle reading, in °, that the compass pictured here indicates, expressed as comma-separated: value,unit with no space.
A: 190,°
